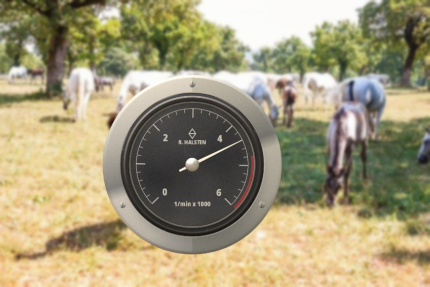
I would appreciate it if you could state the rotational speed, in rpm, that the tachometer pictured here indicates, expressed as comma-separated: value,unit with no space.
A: 4400,rpm
